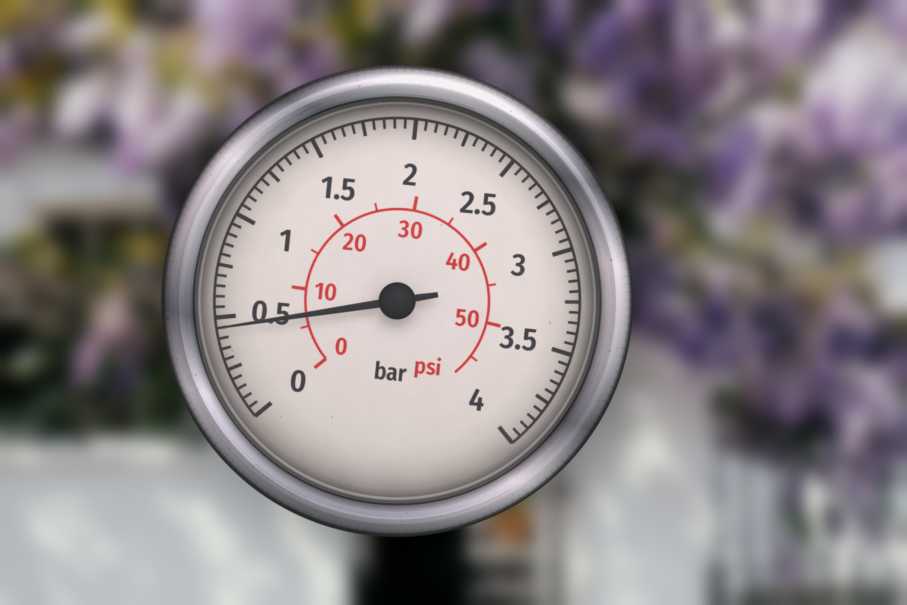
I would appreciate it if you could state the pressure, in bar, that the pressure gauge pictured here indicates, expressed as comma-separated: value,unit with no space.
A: 0.45,bar
